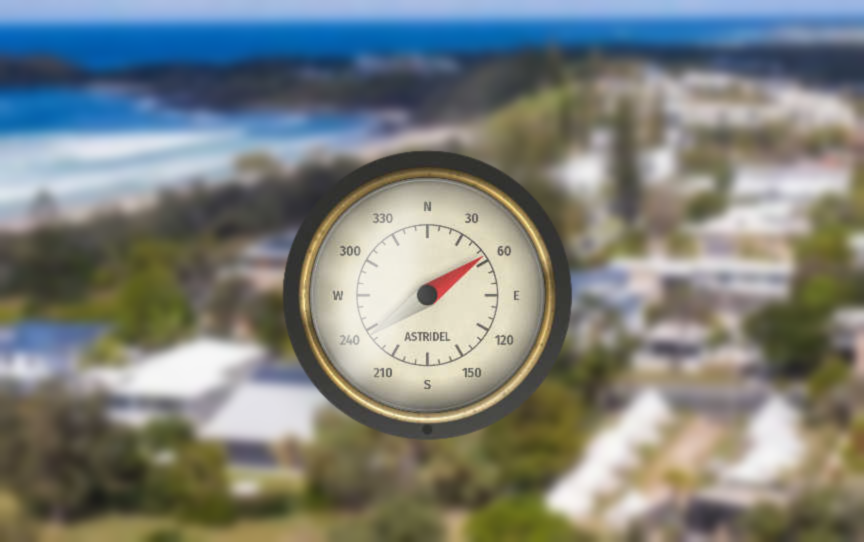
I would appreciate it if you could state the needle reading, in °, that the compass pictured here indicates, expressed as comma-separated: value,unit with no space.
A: 55,°
